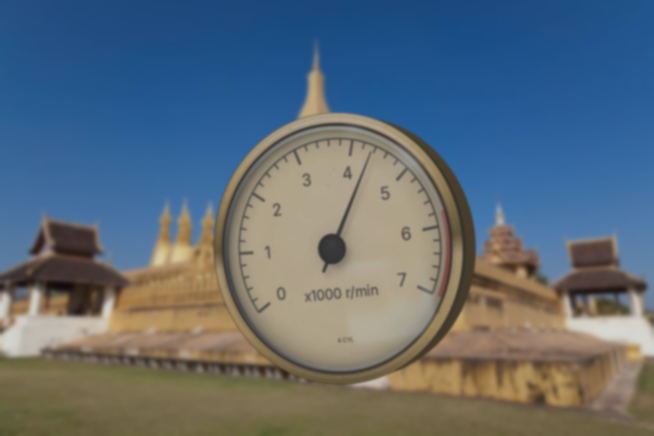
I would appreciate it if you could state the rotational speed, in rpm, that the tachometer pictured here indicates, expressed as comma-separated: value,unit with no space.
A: 4400,rpm
